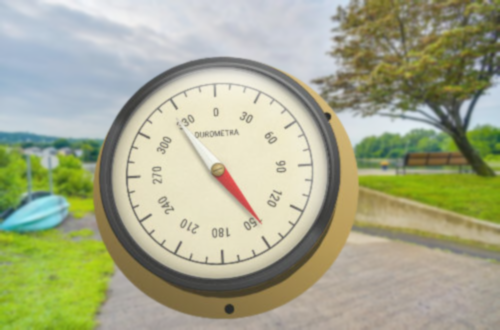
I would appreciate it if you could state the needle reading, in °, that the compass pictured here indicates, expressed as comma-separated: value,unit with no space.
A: 145,°
